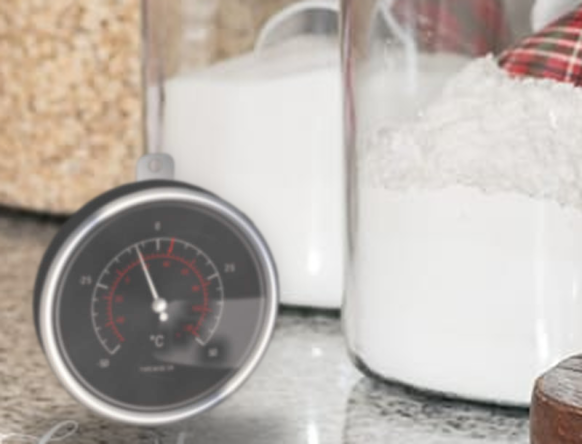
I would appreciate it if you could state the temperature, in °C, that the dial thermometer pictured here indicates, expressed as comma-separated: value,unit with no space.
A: -7.5,°C
